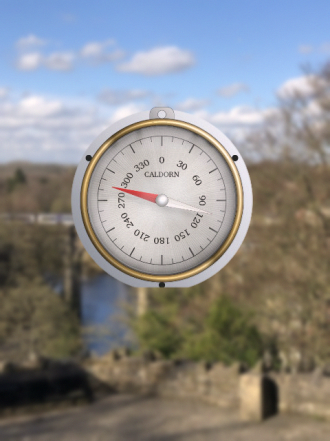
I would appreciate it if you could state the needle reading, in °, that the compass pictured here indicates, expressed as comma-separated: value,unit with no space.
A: 285,°
